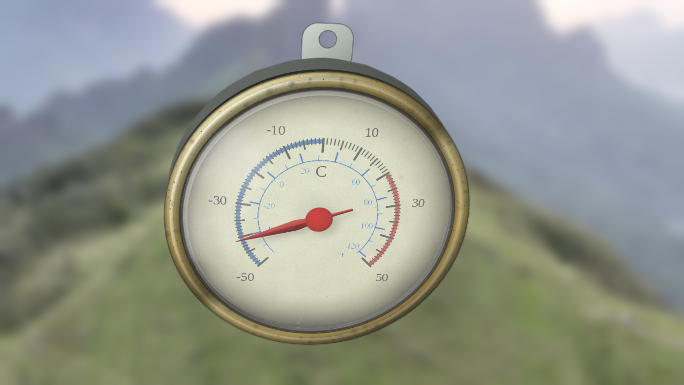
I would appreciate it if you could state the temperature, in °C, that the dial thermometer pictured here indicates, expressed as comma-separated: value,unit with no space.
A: -40,°C
